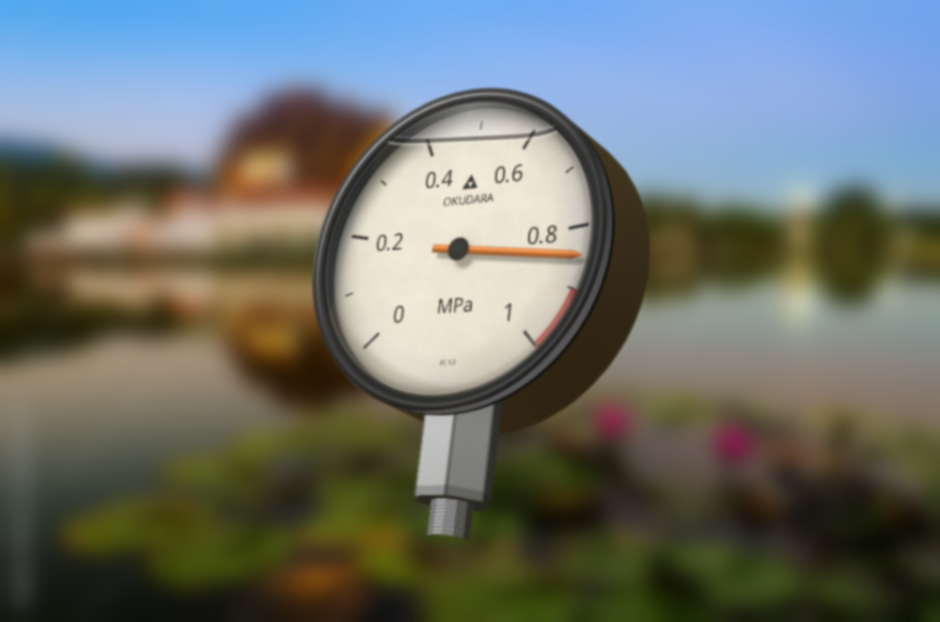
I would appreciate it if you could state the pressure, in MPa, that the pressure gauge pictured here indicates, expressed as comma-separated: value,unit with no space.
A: 0.85,MPa
